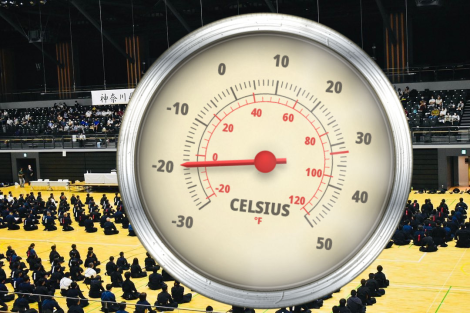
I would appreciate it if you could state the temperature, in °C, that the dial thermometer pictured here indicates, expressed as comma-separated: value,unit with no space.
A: -20,°C
